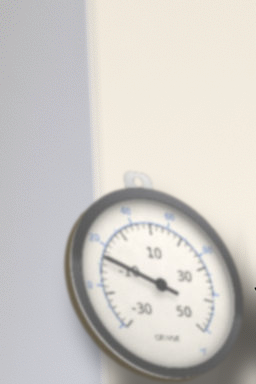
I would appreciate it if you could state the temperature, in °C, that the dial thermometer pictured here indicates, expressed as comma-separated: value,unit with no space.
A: -10,°C
